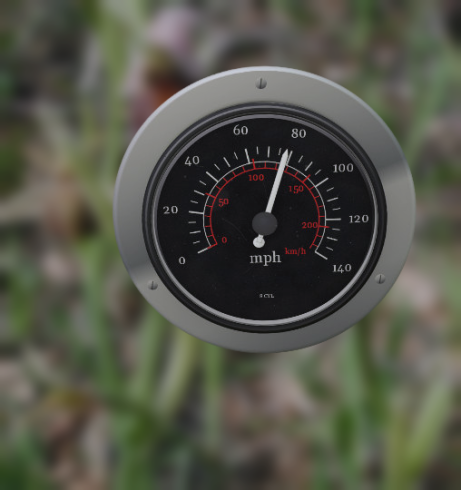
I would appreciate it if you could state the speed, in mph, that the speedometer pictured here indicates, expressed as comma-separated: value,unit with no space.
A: 77.5,mph
